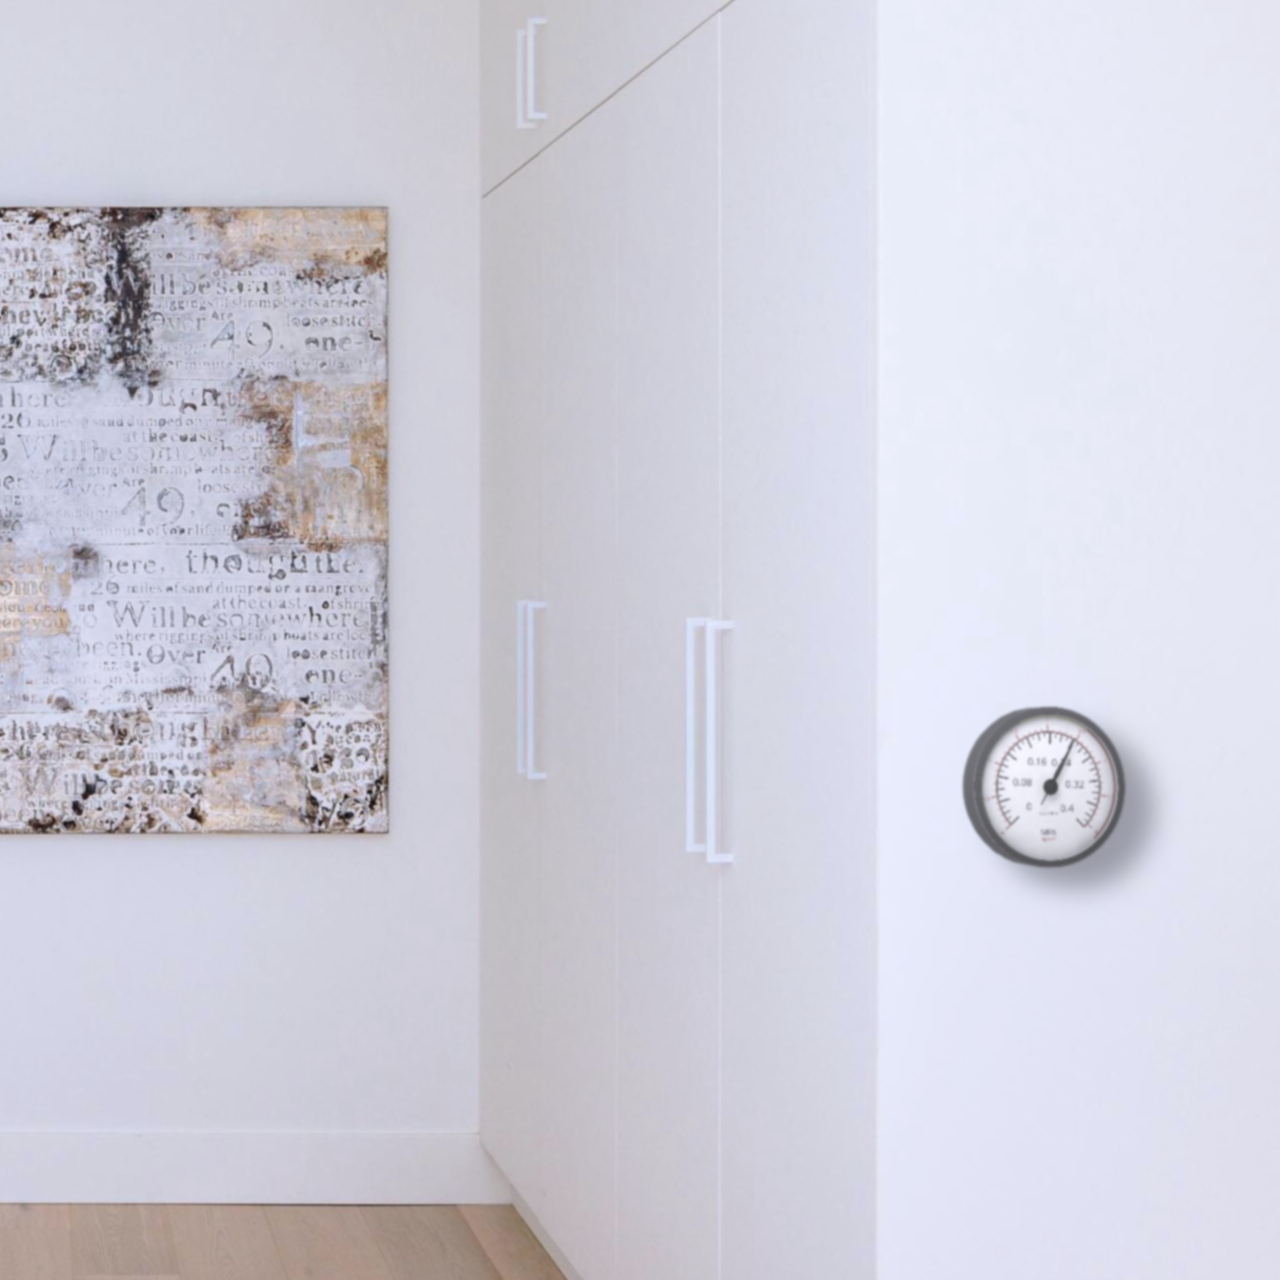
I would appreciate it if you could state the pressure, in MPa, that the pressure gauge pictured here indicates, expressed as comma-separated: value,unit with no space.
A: 0.24,MPa
